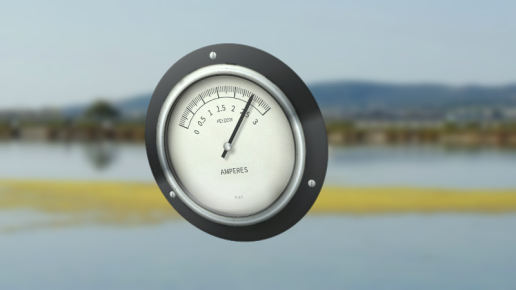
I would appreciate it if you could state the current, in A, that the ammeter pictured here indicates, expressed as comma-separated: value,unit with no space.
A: 2.5,A
